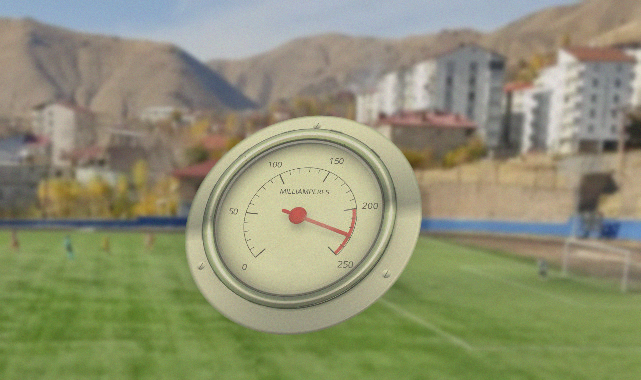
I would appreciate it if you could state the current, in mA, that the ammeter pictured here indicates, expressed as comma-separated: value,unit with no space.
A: 230,mA
